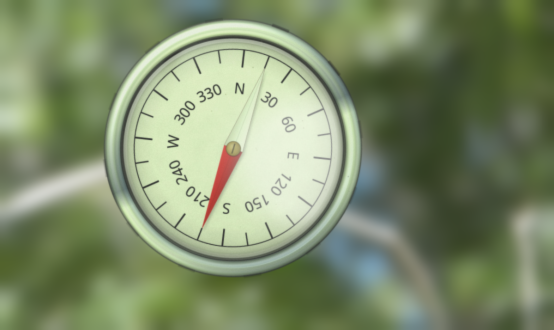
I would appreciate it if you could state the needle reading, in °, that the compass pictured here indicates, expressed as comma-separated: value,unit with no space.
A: 195,°
